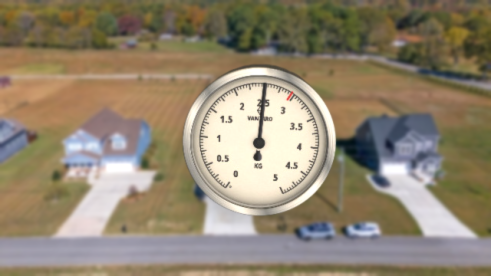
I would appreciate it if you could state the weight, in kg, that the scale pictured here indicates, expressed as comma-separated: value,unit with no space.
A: 2.5,kg
